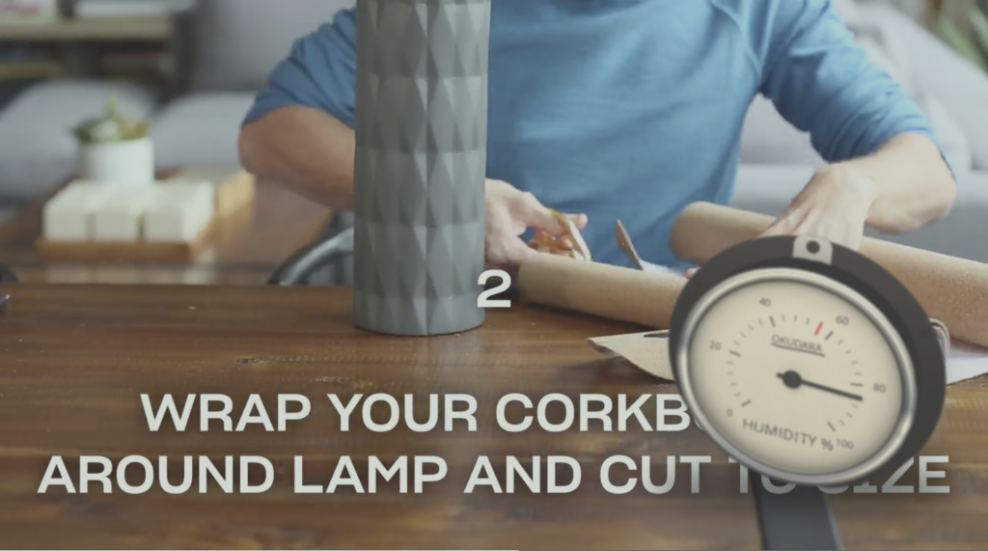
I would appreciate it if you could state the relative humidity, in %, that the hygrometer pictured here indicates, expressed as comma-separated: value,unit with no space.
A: 84,%
